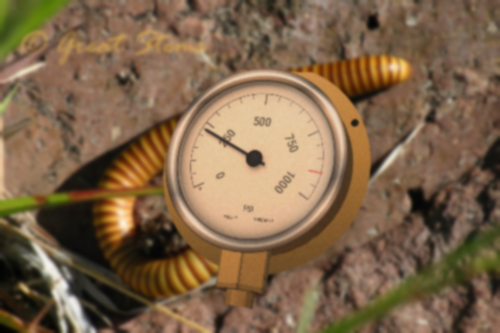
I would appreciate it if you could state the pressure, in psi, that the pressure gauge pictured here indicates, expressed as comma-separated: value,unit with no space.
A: 225,psi
